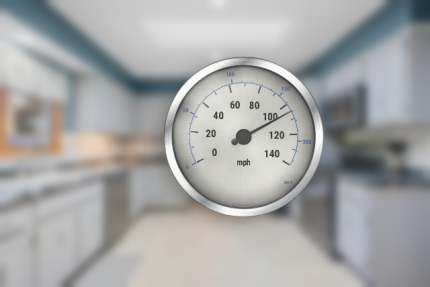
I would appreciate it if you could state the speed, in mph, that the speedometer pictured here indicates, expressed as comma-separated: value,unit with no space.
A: 105,mph
